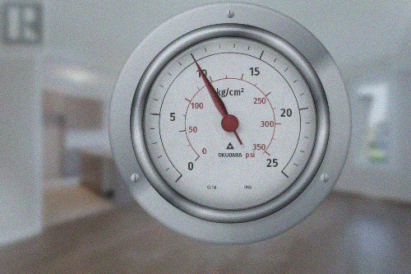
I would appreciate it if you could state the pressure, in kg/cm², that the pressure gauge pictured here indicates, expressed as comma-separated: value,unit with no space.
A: 10,kg/cm²
